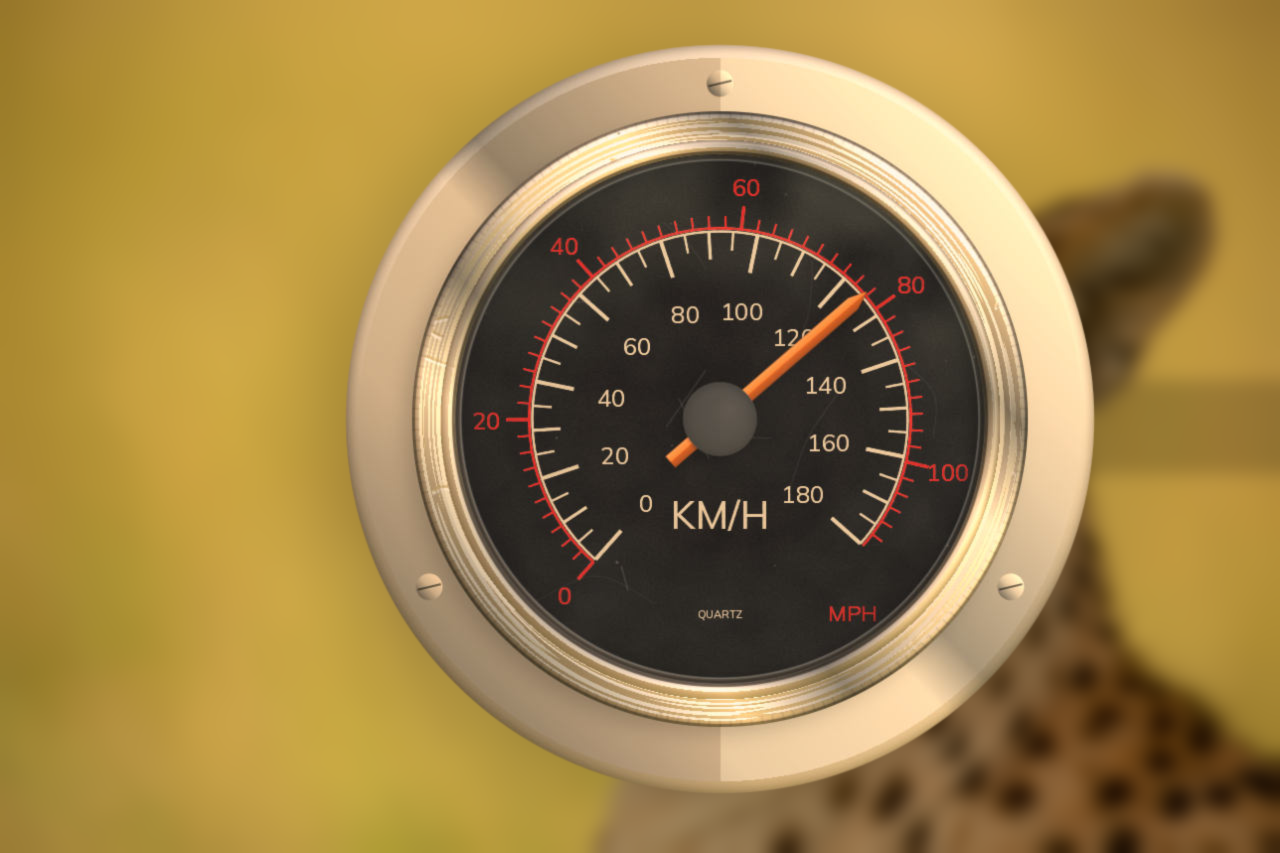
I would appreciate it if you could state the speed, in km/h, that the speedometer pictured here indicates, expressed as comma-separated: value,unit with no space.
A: 125,km/h
